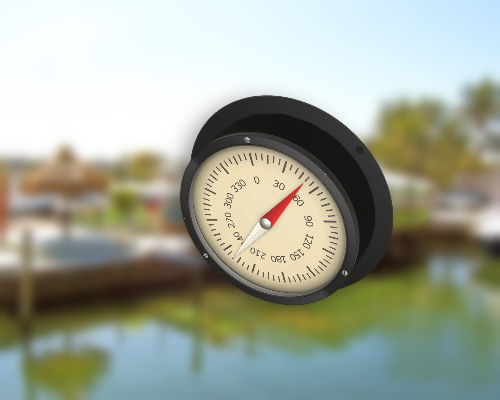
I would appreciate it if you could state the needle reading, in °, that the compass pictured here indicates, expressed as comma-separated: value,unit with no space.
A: 50,°
